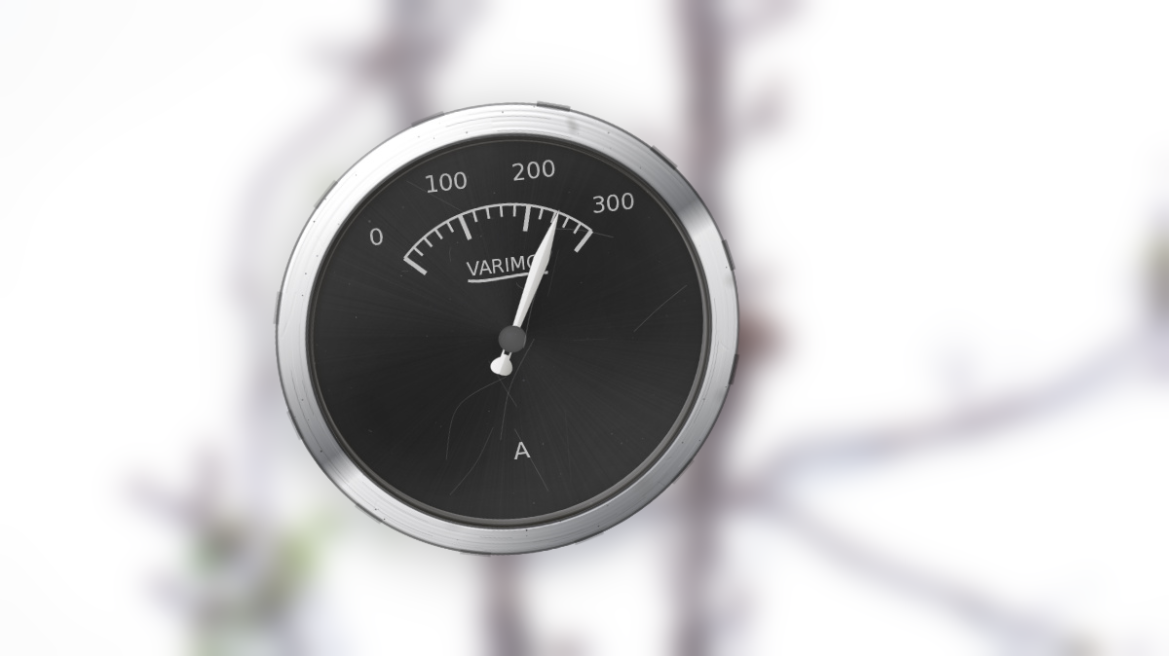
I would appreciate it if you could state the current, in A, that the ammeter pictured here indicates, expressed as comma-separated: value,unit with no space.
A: 240,A
